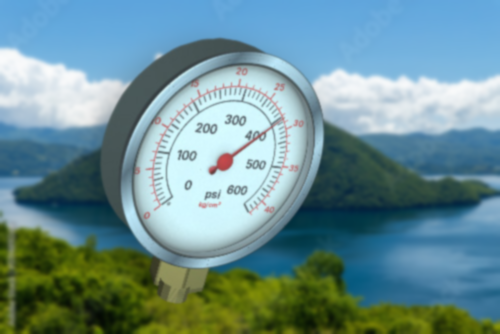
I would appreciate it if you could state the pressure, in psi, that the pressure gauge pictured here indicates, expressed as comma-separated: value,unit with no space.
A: 400,psi
